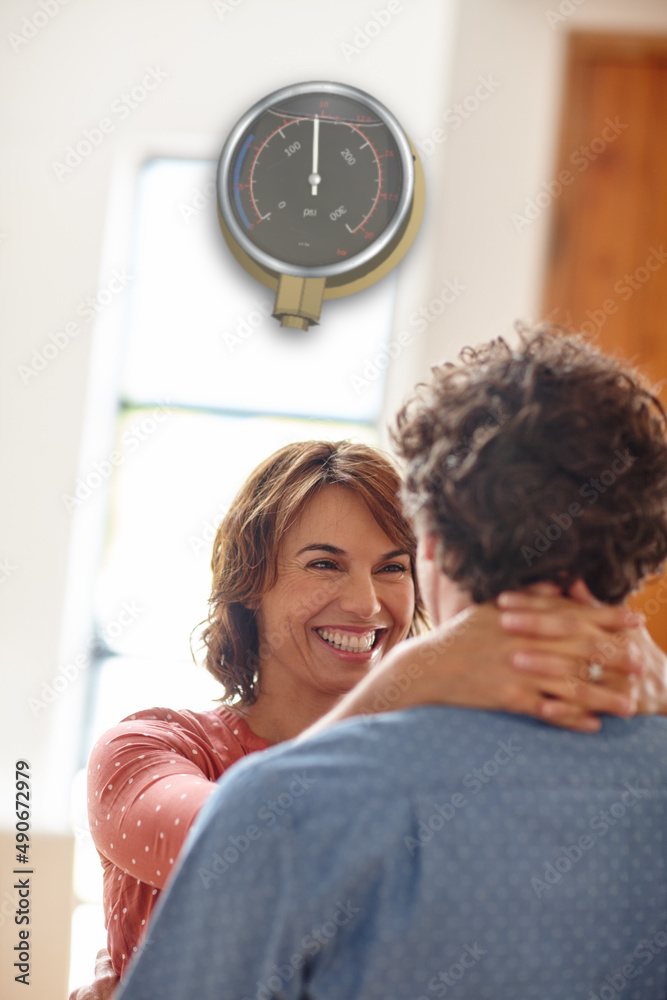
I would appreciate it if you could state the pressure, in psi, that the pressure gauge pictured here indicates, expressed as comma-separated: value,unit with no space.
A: 140,psi
